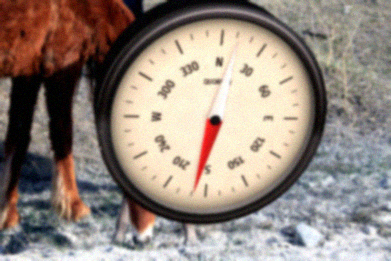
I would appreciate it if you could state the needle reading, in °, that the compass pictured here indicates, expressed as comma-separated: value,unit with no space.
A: 190,°
